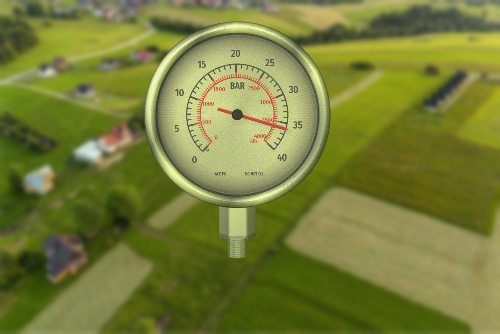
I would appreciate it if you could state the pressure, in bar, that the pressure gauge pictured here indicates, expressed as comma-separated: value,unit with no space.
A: 36,bar
